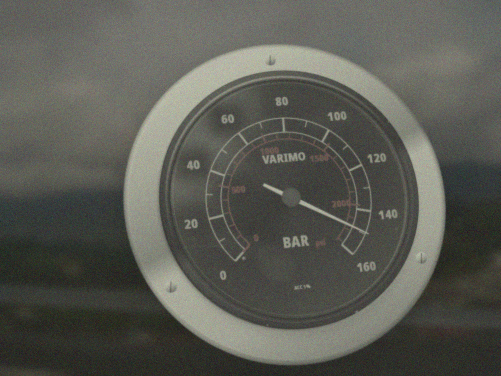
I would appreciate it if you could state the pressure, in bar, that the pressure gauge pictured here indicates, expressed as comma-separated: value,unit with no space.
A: 150,bar
